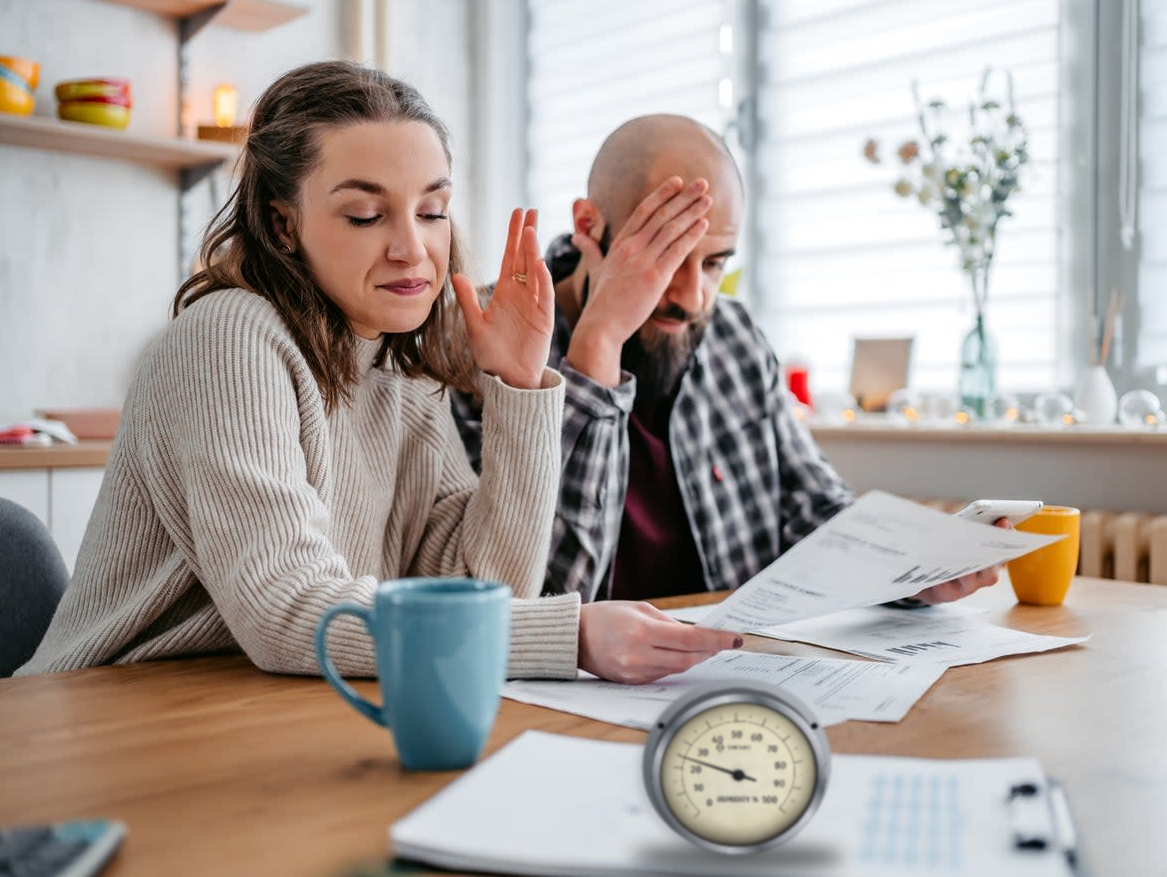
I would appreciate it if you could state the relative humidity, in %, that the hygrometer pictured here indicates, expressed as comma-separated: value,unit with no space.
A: 25,%
